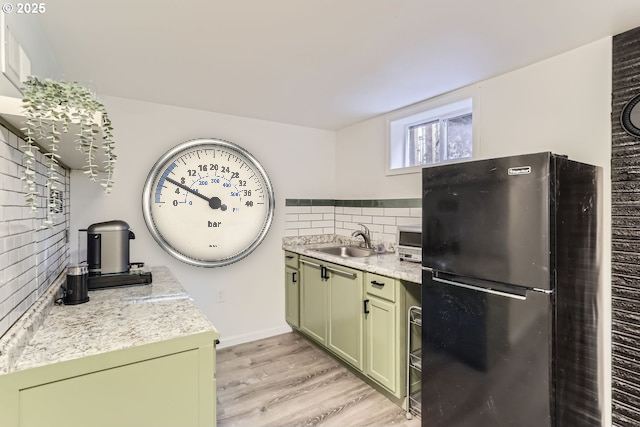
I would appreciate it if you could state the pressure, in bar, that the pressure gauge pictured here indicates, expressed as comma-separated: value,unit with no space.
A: 6,bar
